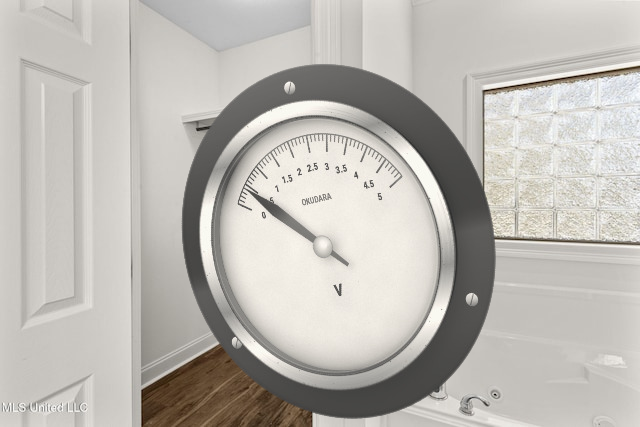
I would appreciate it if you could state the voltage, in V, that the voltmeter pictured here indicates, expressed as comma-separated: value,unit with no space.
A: 0.5,V
